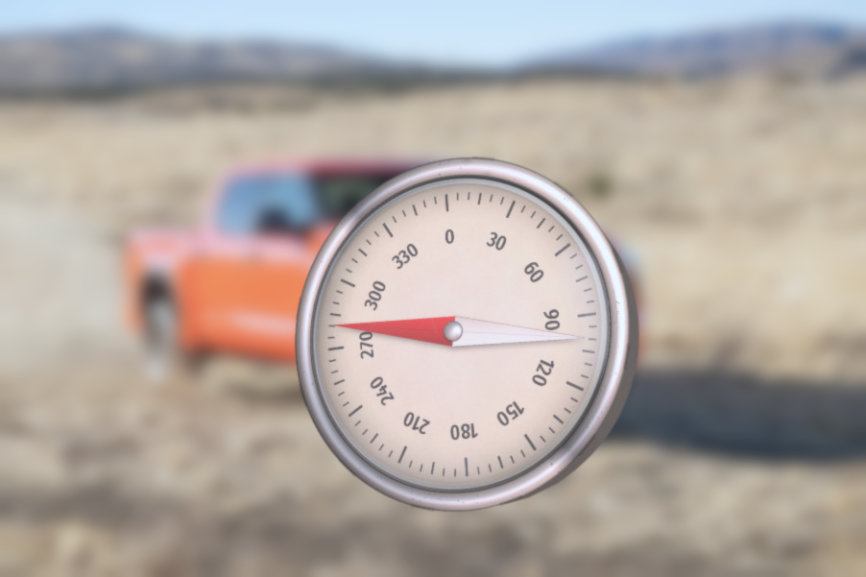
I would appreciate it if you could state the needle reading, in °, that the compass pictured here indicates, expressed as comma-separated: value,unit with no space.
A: 280,°
